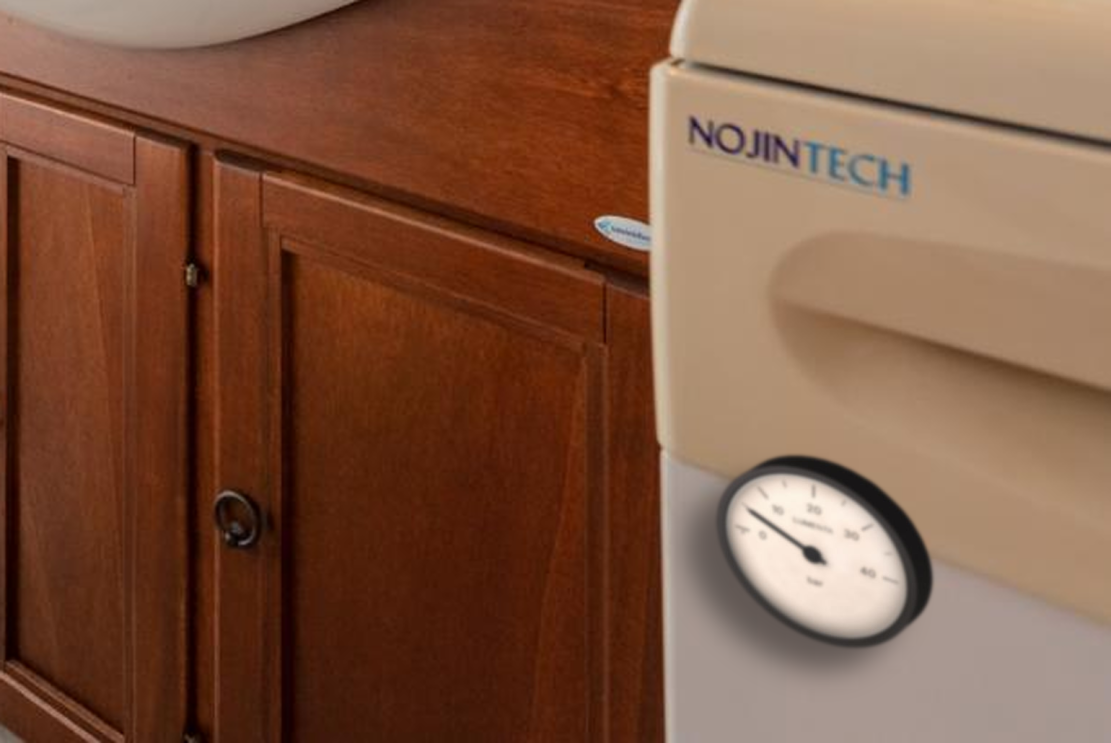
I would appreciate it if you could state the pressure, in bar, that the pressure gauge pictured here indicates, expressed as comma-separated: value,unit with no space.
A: 5,bar
